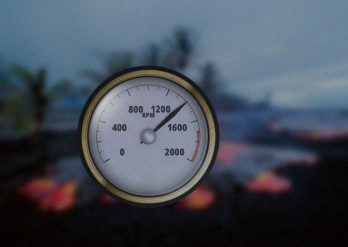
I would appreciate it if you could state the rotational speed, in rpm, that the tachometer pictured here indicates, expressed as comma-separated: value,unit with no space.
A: 1400,rpm
